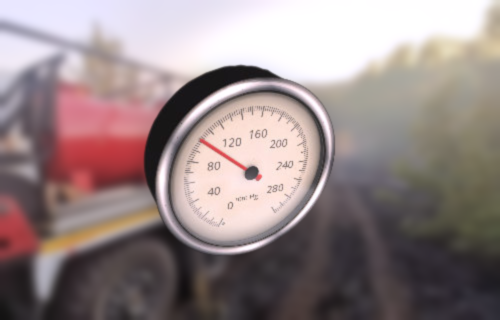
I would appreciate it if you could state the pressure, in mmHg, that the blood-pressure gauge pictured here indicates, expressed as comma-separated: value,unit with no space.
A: 100,mmHg
